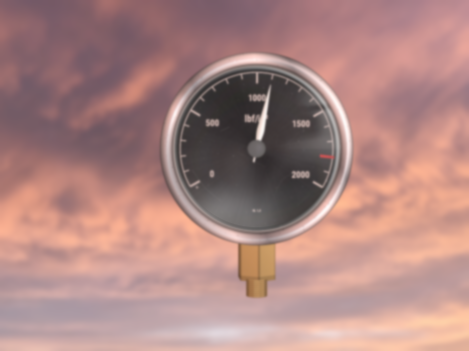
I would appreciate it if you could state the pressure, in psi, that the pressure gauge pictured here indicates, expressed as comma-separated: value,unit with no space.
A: 1100,psi
